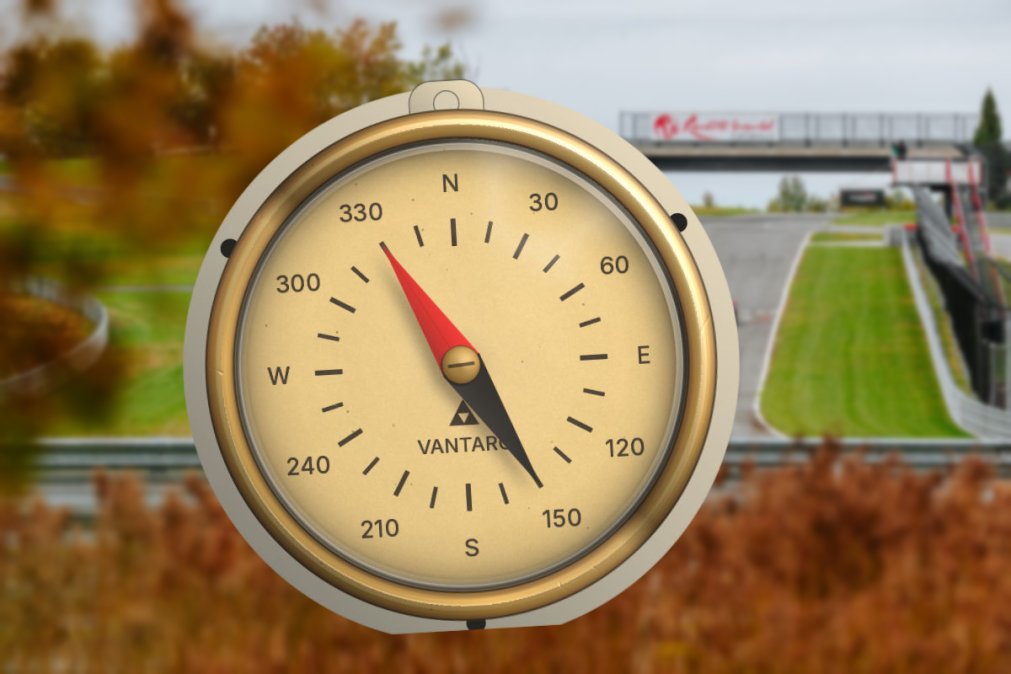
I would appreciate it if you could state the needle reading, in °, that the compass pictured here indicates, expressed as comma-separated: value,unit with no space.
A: 330,°
